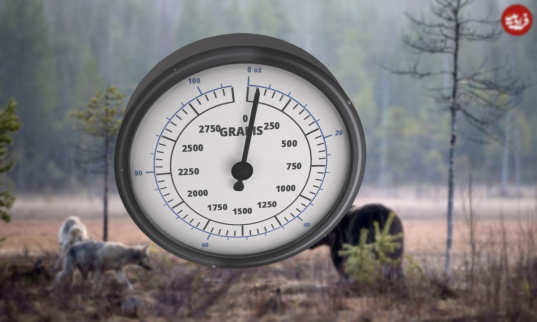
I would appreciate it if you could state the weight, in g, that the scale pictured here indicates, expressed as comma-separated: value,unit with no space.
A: 50,g
